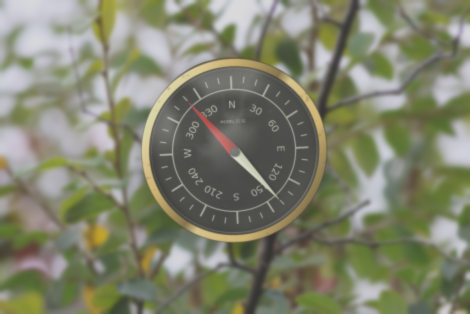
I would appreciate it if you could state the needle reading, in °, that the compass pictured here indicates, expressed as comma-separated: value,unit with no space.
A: 320,°
